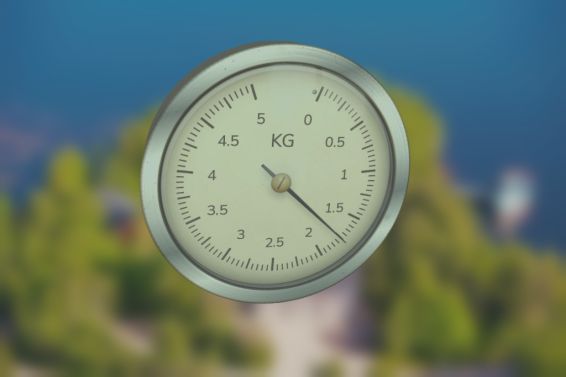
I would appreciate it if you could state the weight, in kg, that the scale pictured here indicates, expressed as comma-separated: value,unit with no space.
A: 1.75,kg
